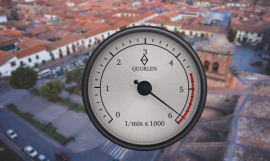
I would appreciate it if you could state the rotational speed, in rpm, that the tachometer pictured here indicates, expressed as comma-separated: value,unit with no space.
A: 5800,rpm
